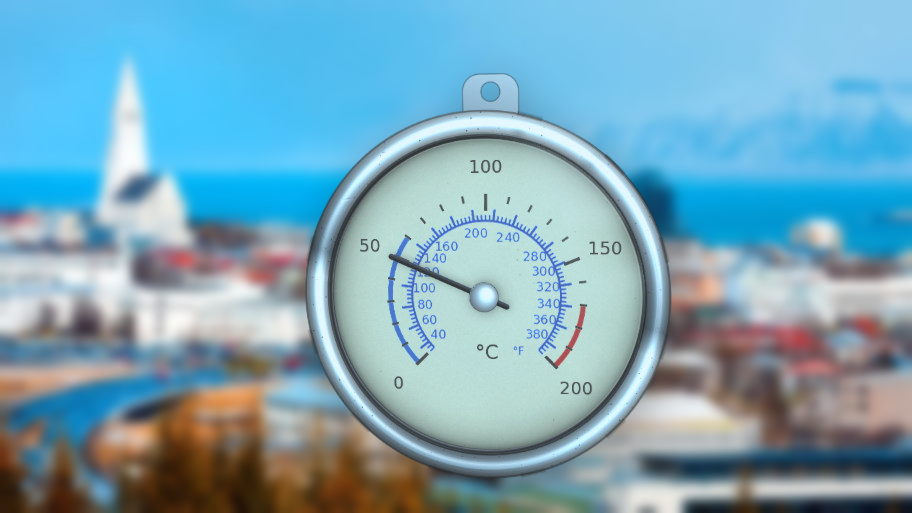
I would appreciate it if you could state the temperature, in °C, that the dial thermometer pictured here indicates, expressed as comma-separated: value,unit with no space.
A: 50,°C
